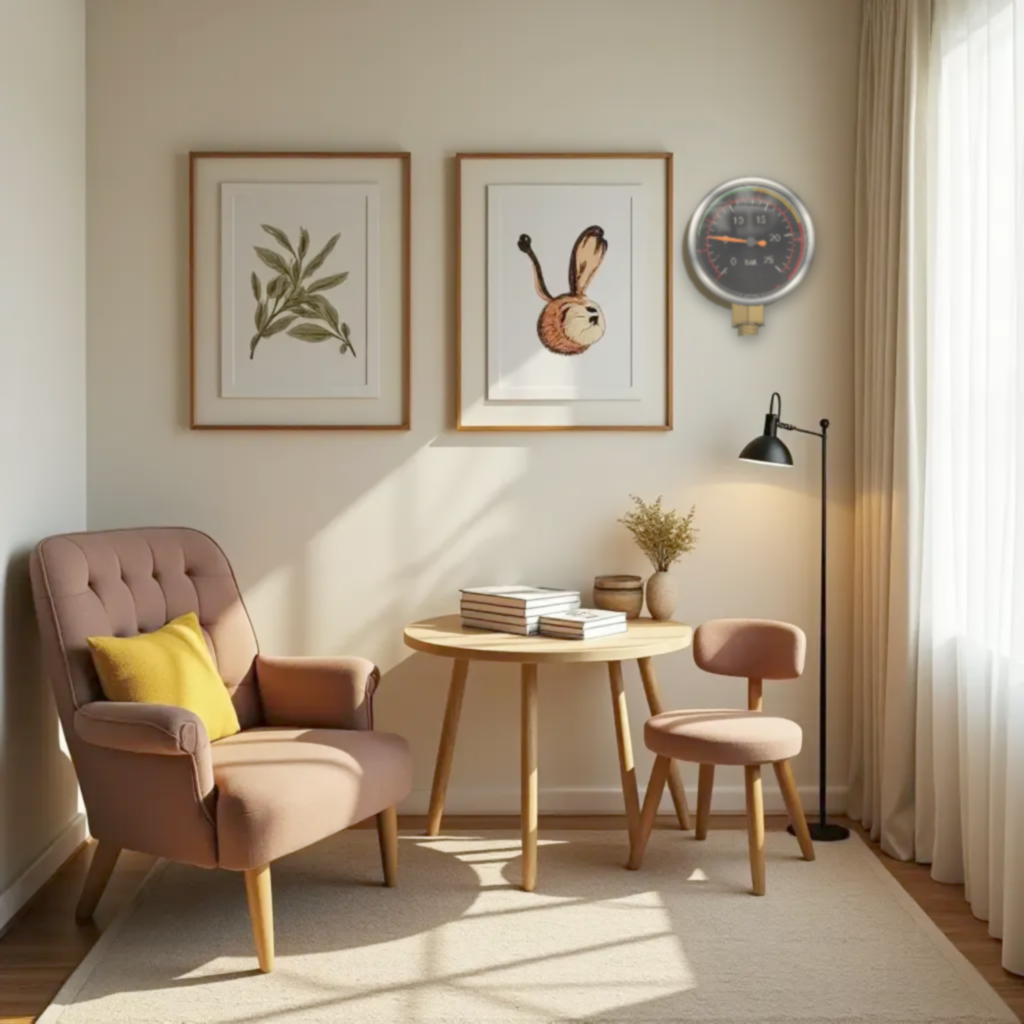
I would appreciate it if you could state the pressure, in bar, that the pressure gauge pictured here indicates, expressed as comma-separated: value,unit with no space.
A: 5,bar
